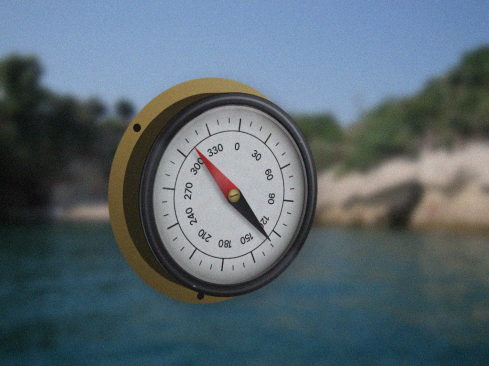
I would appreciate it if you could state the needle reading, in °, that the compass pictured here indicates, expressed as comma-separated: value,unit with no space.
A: 310,°
